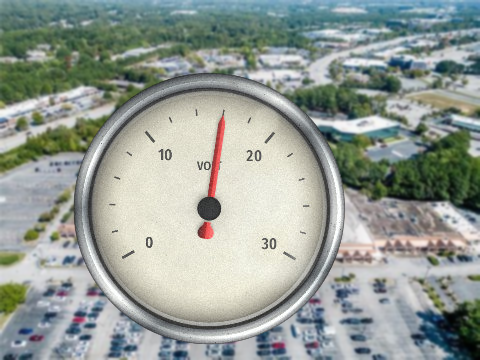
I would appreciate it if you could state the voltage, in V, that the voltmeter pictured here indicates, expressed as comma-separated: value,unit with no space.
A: 16,V
